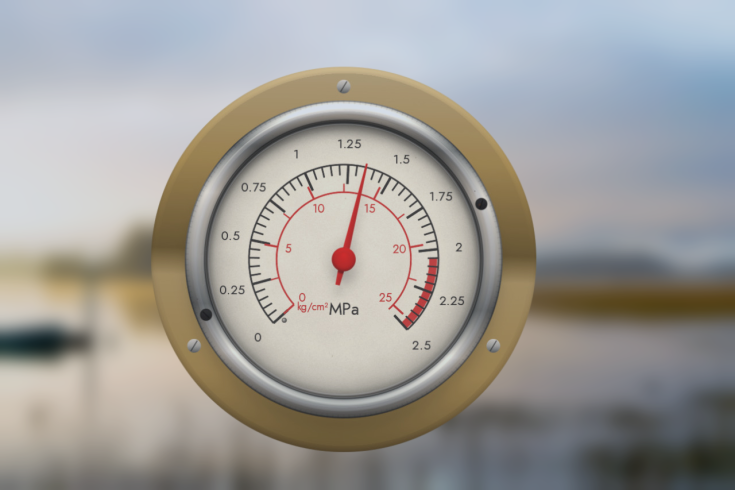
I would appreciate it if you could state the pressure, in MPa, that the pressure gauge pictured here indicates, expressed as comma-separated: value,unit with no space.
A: 1.35,MPa
